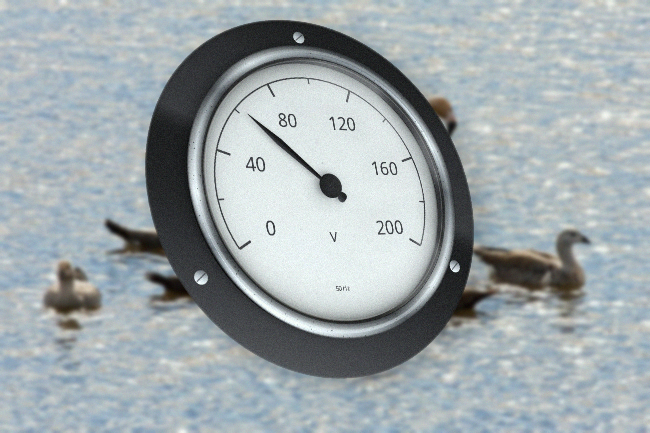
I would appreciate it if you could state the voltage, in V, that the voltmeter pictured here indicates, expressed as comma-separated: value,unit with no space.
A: 60,V
